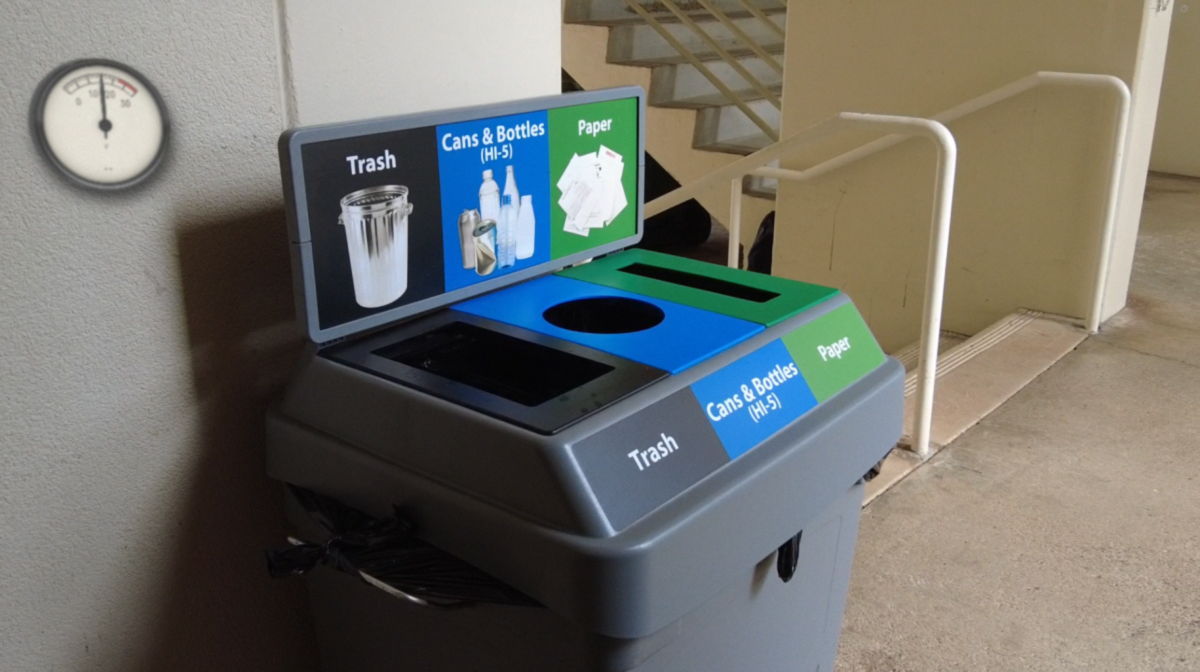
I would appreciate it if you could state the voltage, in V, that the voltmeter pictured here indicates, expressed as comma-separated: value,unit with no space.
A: 15,V
